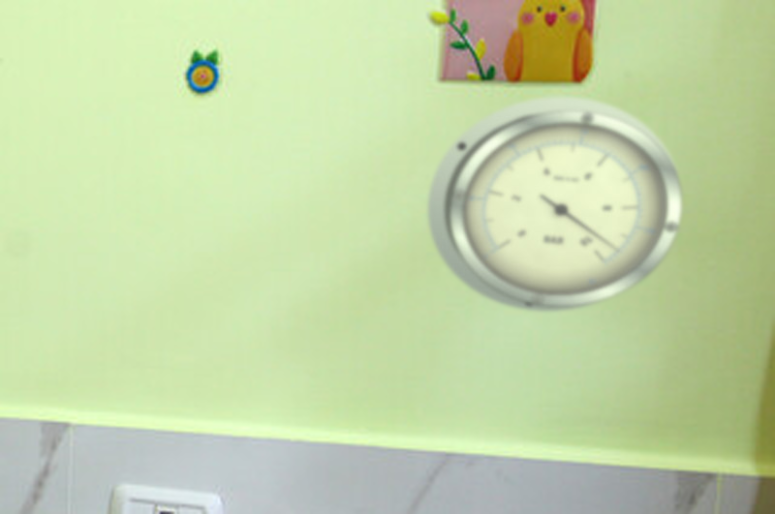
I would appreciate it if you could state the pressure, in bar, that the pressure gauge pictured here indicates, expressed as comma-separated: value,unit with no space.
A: 9.5,bar
